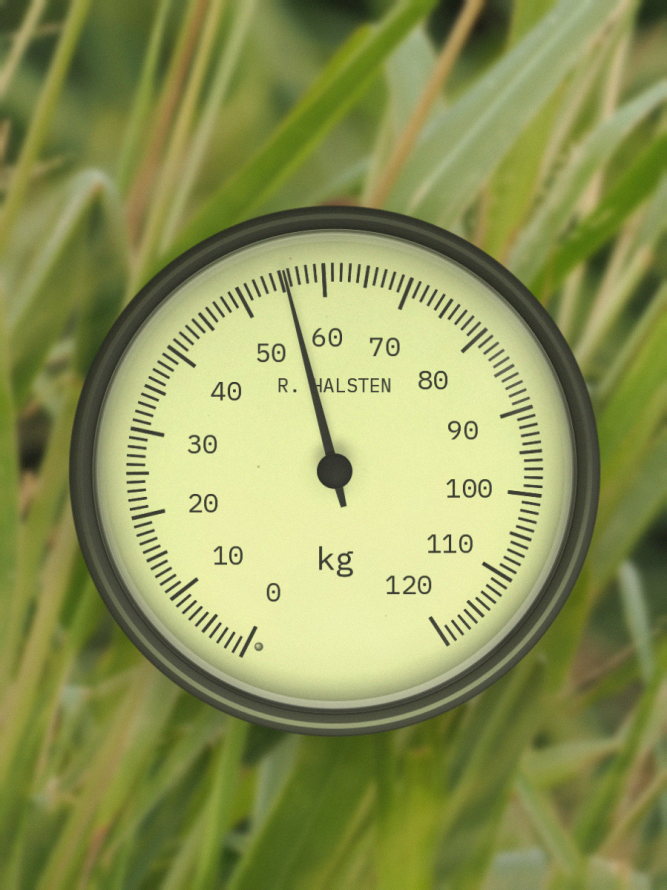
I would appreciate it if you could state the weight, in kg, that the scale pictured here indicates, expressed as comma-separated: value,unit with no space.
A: 55.5,kg
